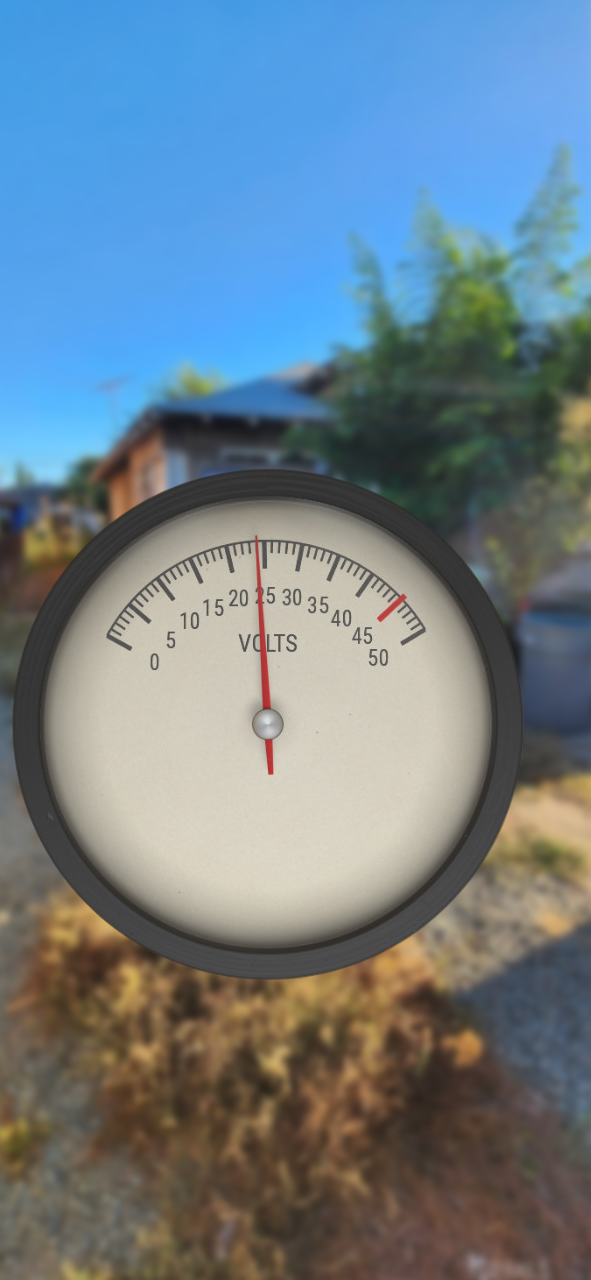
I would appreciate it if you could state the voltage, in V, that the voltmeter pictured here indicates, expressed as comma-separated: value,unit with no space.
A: 24,V
